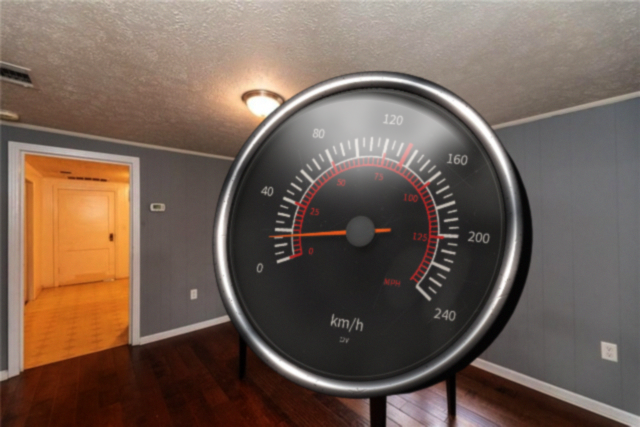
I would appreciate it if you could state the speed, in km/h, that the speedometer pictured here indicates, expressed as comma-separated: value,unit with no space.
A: 15,km/h
